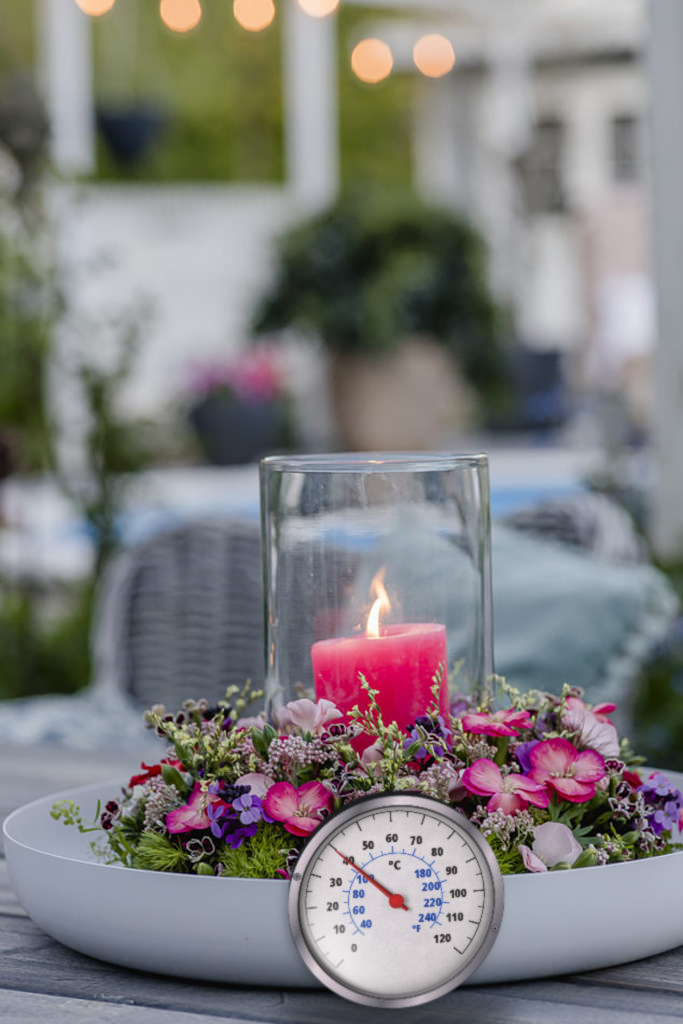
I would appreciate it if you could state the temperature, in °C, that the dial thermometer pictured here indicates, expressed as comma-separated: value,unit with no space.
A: 40,°C
